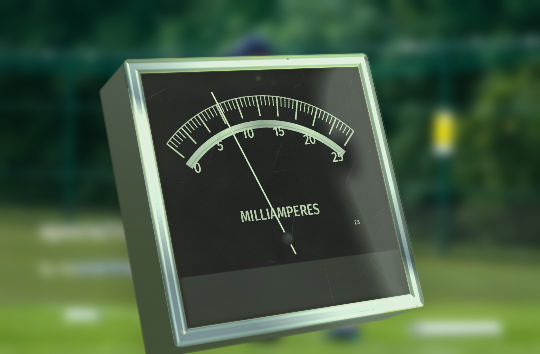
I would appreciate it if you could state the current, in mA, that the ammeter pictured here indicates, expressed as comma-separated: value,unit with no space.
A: 7.5,mA
